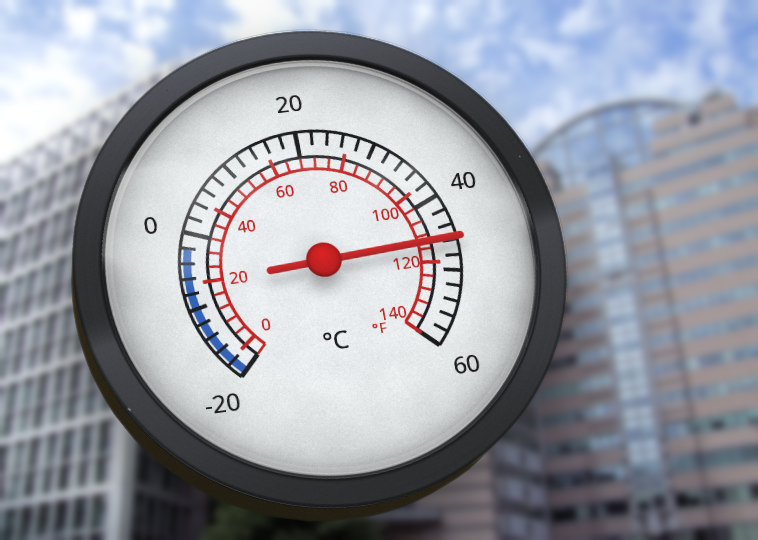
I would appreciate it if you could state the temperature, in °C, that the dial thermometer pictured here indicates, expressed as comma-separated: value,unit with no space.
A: 46,°C
